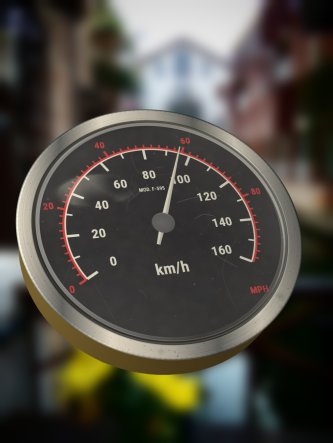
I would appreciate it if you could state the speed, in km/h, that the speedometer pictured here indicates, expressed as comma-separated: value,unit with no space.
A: 95,km/h
